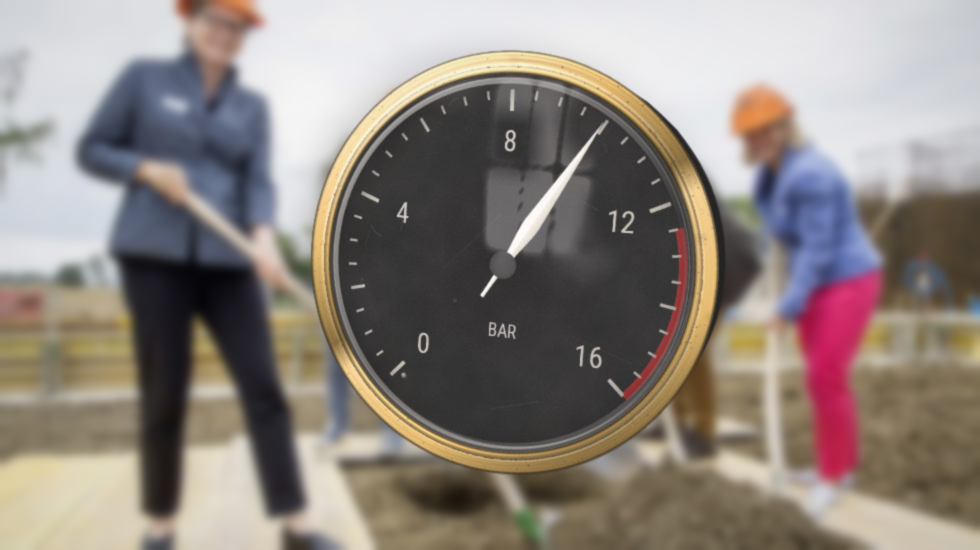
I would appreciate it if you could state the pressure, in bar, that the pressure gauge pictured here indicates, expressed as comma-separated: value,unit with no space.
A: 10,bar
